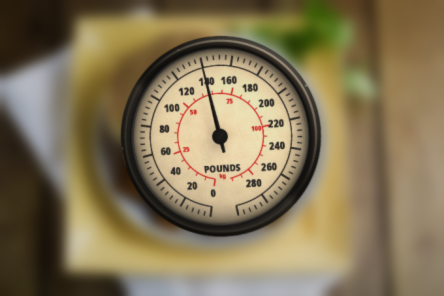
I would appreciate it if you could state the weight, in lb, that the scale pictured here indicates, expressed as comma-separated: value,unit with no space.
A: 140,lb
